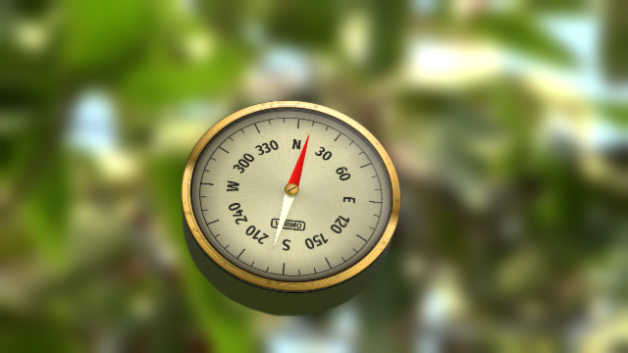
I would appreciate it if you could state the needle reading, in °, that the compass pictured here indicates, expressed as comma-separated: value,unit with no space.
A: 10,°
